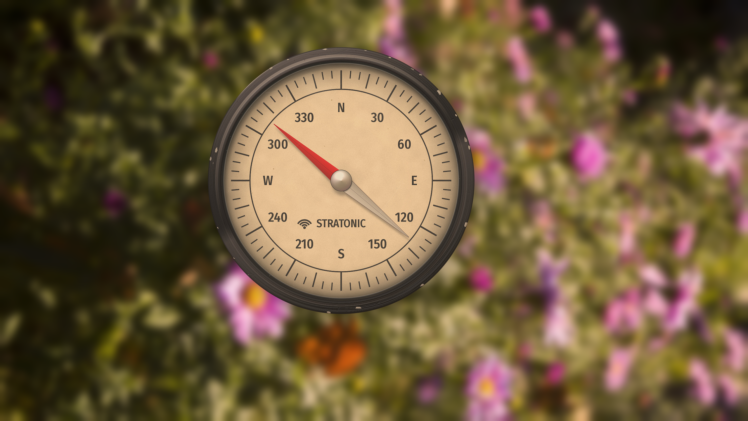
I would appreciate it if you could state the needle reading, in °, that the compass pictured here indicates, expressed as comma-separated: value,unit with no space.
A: 310,°
